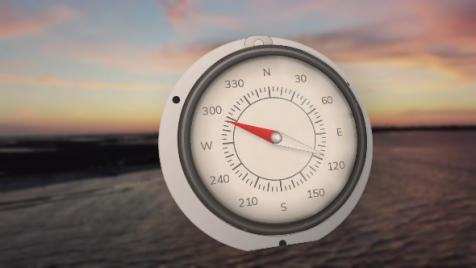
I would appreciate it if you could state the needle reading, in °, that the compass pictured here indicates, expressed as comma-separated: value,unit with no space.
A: 295,°
